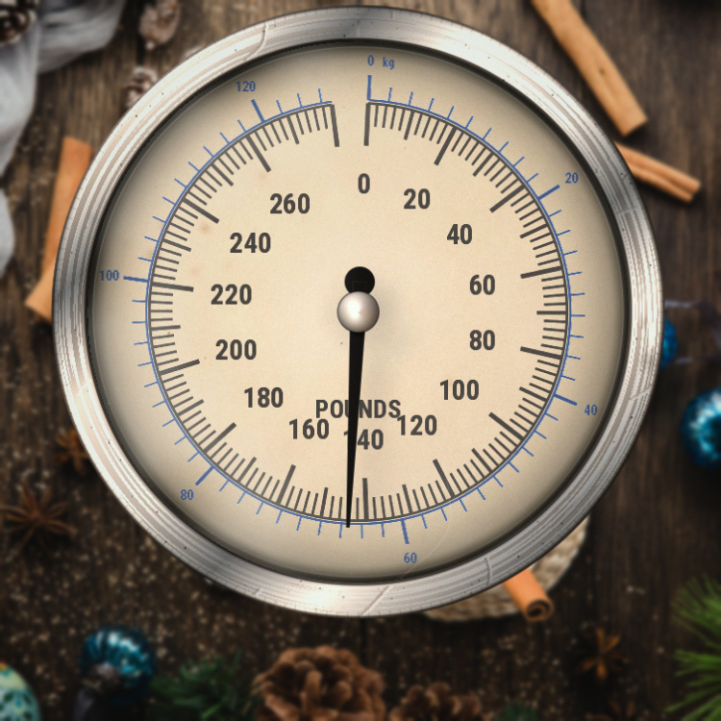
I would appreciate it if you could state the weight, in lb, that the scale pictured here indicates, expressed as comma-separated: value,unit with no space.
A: 144,lb
